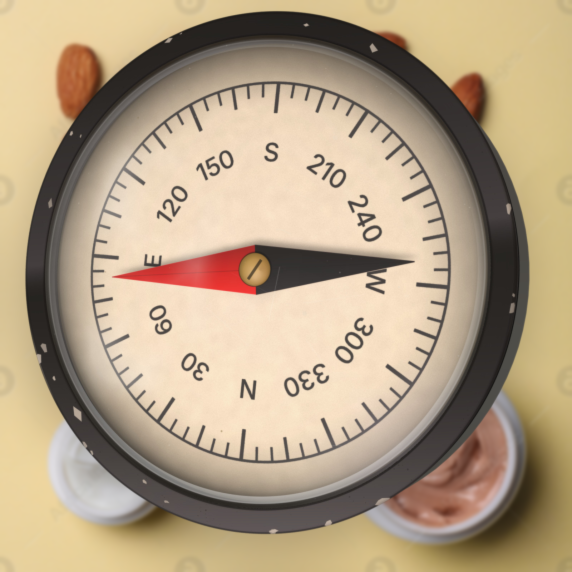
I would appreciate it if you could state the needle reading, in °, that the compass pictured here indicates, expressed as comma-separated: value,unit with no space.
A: 82.5,°
